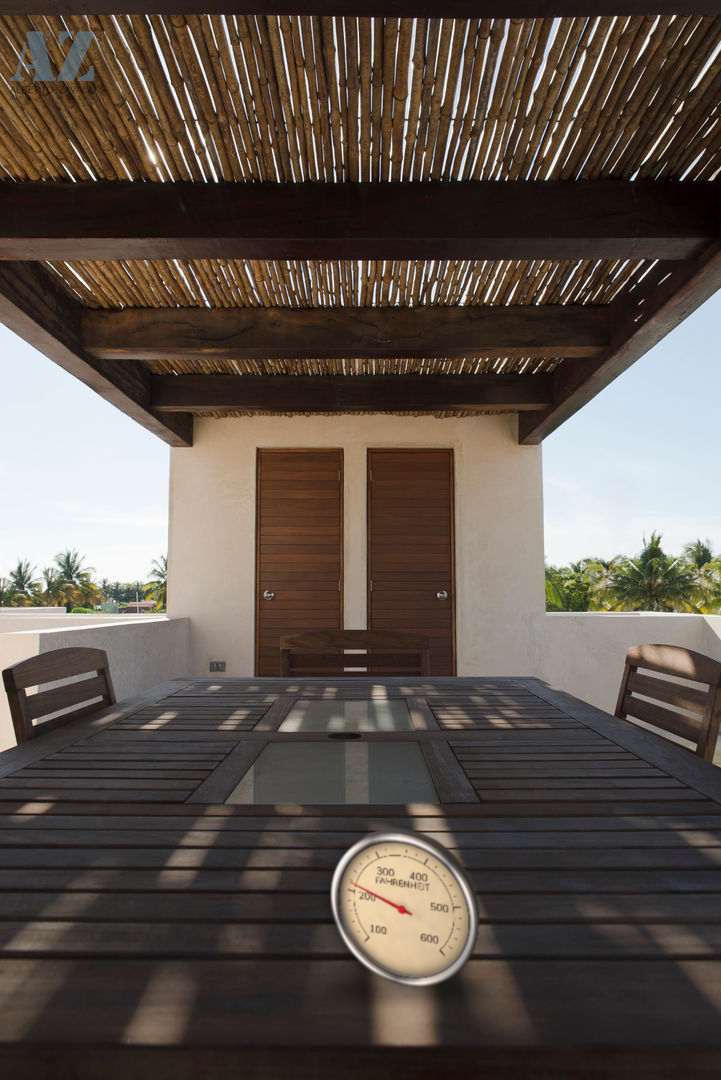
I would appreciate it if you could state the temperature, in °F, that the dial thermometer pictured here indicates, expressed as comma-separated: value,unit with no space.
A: 220,°F
